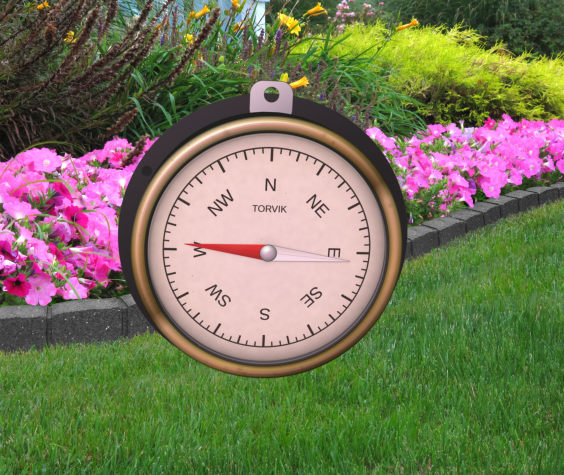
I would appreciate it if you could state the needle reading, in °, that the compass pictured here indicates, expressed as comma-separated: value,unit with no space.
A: 275,°
